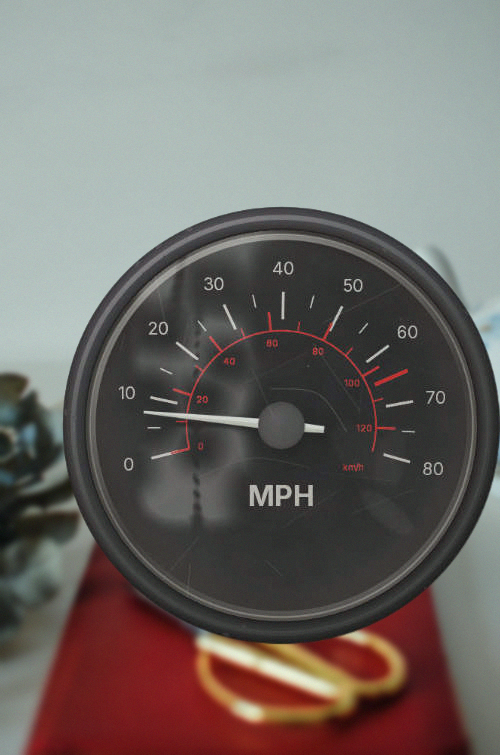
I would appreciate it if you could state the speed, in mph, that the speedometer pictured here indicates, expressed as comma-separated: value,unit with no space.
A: 7.5,mph
